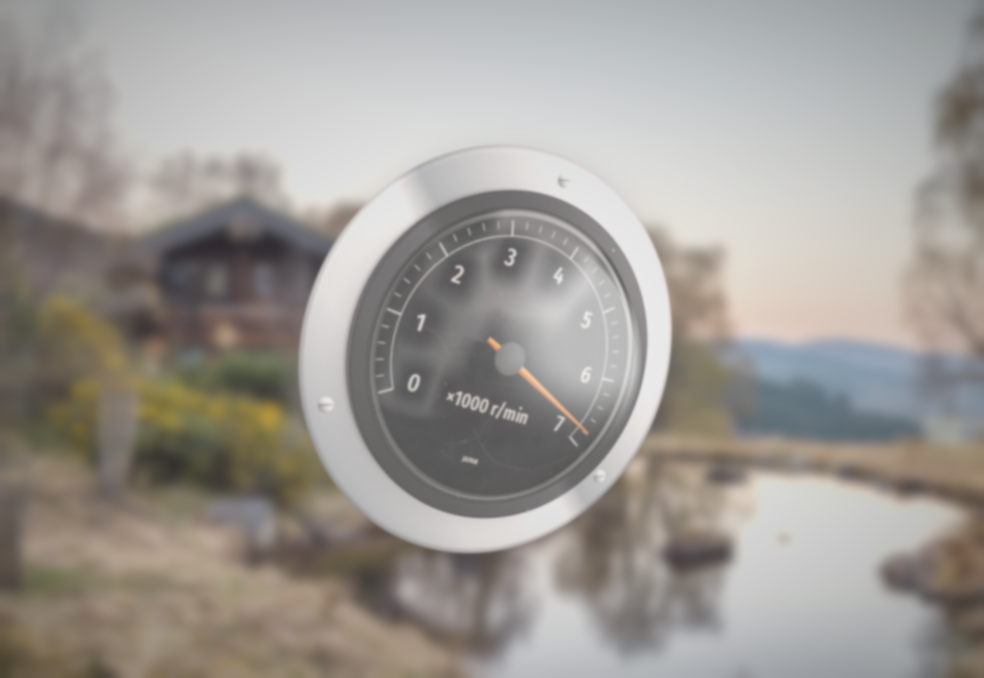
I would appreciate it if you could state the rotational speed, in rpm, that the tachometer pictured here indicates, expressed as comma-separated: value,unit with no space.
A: 6800,rpm
